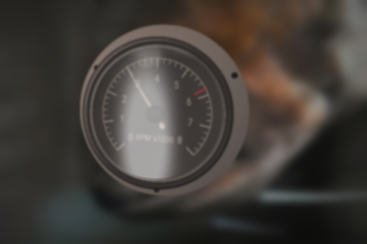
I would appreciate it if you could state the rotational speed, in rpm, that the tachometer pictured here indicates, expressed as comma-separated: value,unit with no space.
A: 3000,rpm
